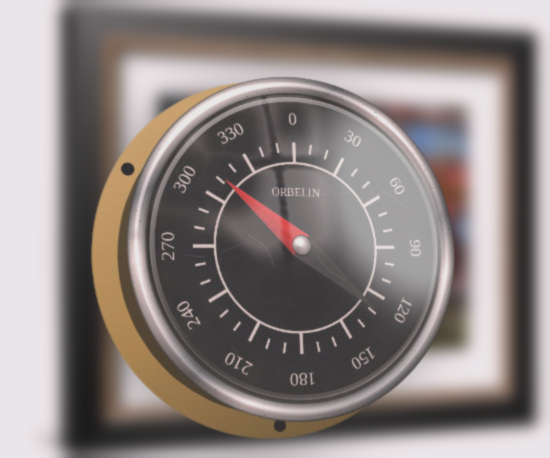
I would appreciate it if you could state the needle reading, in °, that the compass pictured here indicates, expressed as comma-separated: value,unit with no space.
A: 310,°
